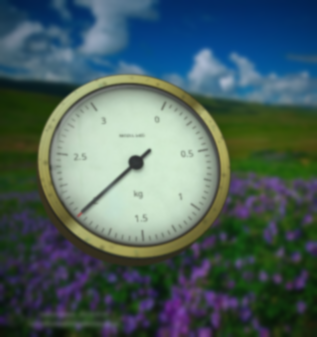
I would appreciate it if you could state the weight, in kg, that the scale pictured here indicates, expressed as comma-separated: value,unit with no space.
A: 2,kg
